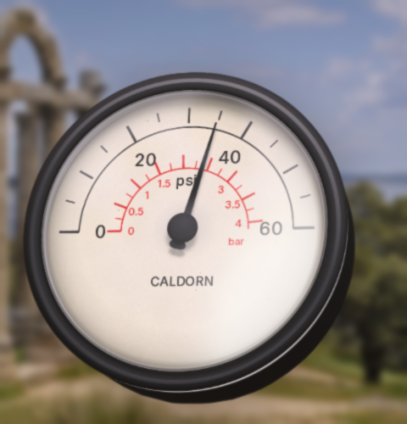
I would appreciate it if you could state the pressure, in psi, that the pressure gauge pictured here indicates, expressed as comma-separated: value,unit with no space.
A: 35,psi
